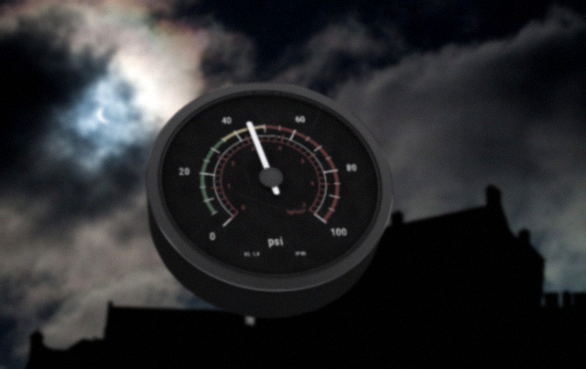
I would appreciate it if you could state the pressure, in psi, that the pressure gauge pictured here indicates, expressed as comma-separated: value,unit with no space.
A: 45,psi
